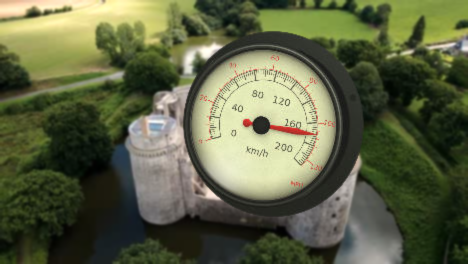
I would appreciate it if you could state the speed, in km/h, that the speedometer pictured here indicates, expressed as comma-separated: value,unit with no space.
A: 170,km/h
